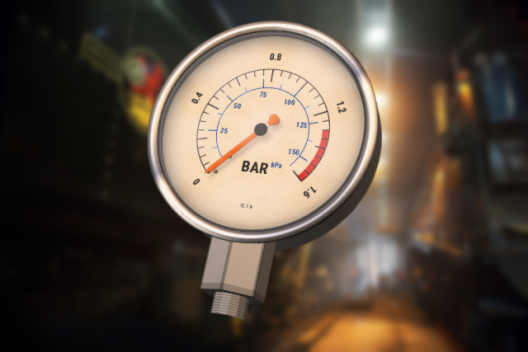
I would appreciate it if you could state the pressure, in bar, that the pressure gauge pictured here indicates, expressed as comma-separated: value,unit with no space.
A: 0,bar
